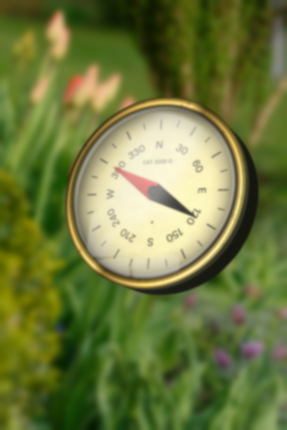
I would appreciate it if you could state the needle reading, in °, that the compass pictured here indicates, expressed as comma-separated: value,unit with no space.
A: 300,°
